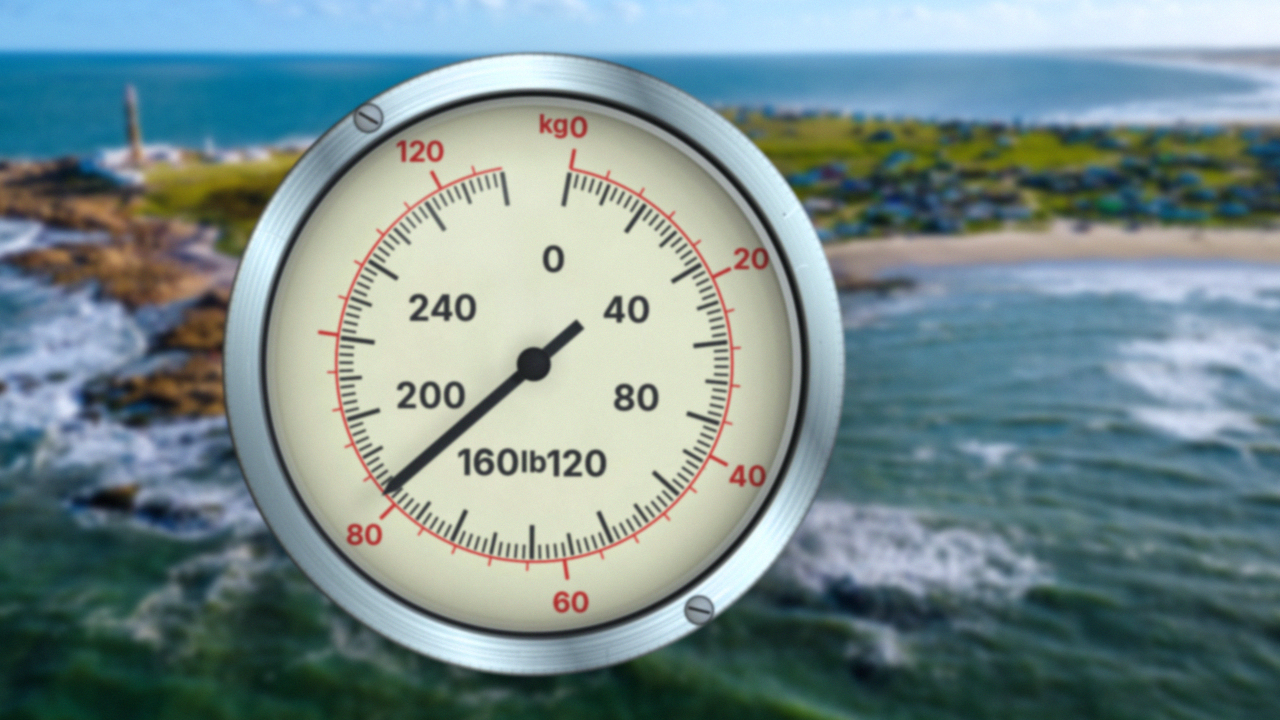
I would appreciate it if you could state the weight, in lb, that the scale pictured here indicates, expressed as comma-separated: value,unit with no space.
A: 180,lb
